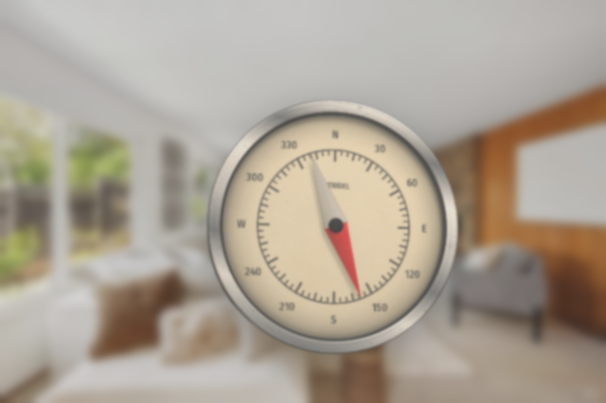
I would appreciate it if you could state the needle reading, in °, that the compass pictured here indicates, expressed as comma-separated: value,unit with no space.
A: 160,°
